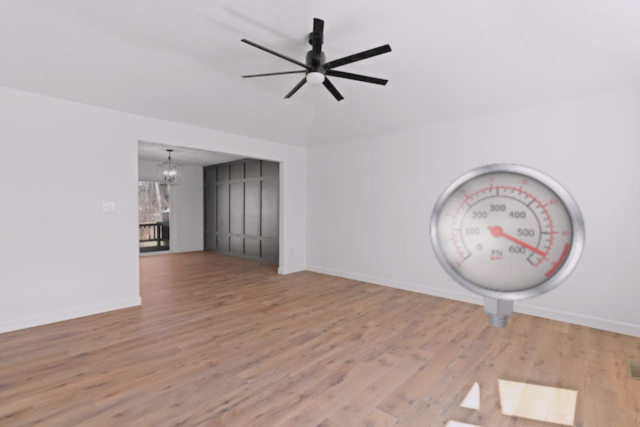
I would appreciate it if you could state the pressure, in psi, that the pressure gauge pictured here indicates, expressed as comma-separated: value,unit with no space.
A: 560,psi
